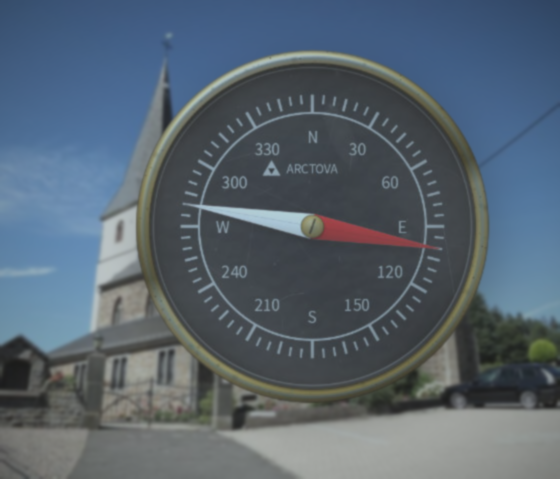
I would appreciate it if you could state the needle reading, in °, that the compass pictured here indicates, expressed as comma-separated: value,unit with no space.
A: 100,°
